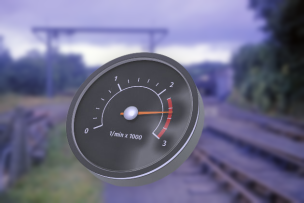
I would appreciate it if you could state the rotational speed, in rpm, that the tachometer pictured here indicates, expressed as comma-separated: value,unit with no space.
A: 2500,rpm
